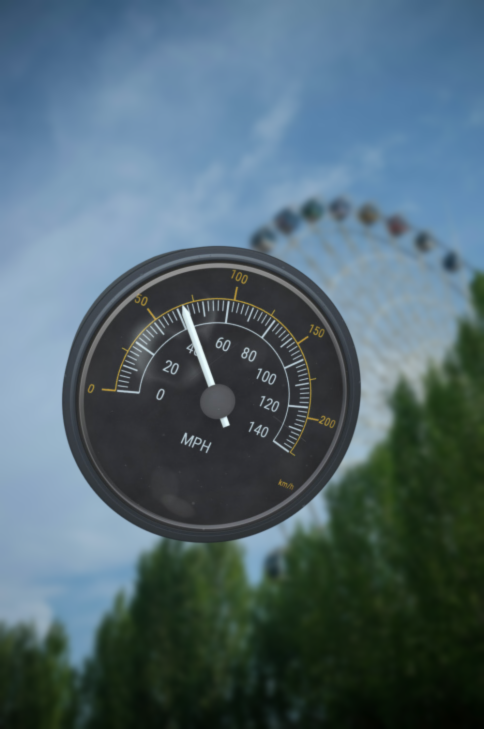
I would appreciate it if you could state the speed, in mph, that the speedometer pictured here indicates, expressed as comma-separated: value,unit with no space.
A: 42,mph
